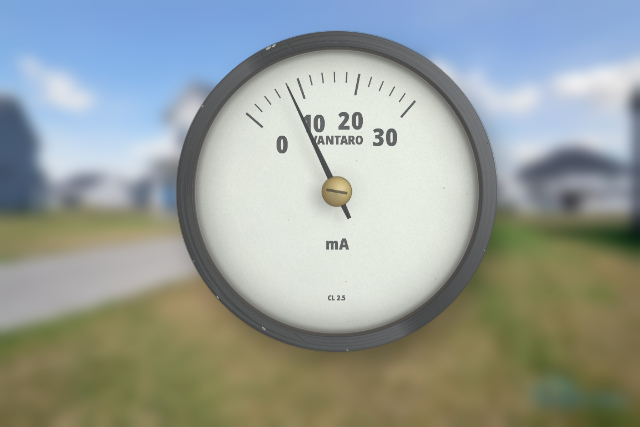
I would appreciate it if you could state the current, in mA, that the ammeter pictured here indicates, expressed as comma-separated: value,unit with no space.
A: 8,mA
